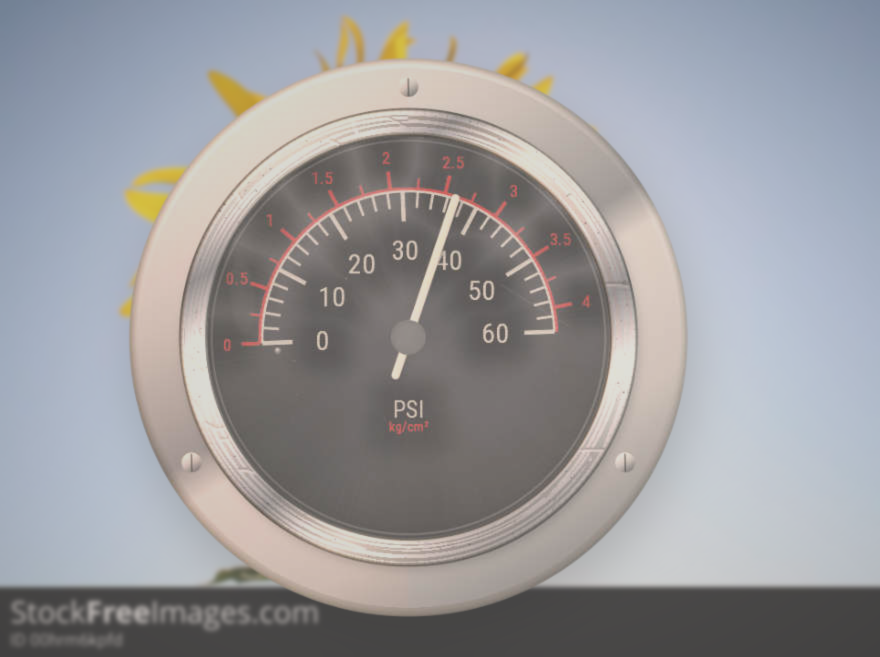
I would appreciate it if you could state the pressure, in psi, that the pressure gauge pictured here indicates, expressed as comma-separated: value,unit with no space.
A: 37,psi
